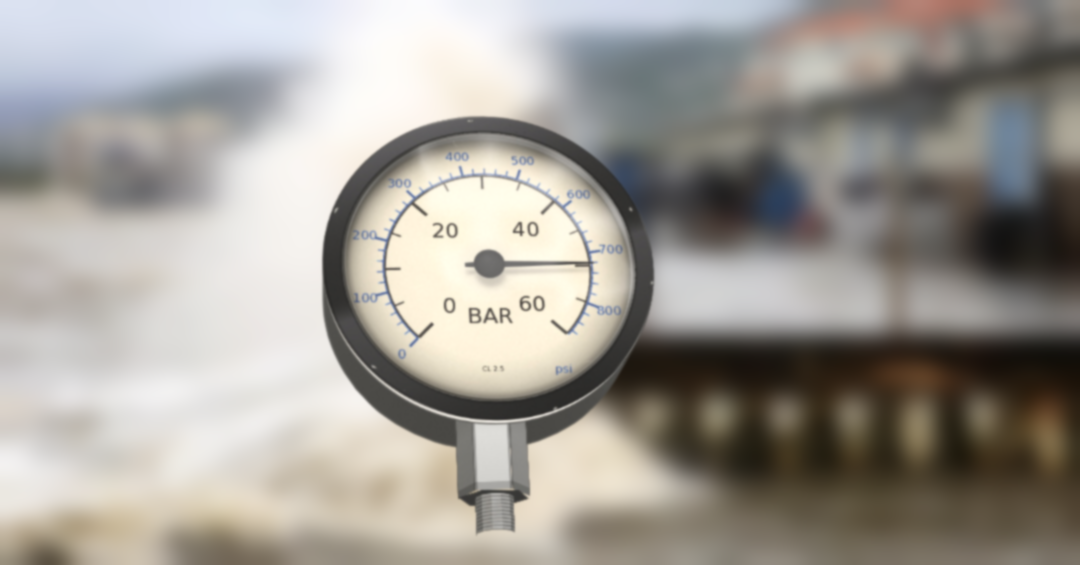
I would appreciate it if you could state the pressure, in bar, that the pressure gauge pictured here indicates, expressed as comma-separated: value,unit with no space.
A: 50,bar
